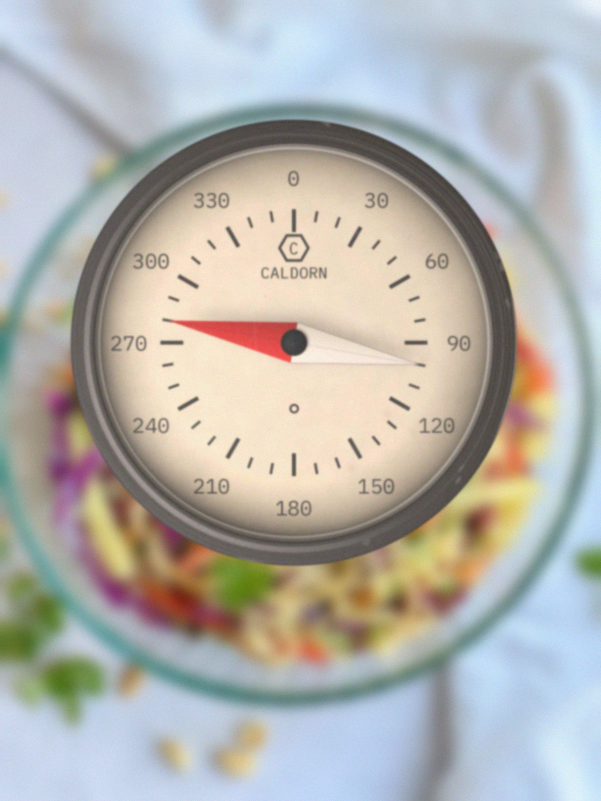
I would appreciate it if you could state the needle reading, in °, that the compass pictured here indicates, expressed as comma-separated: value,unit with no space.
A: 280,°
